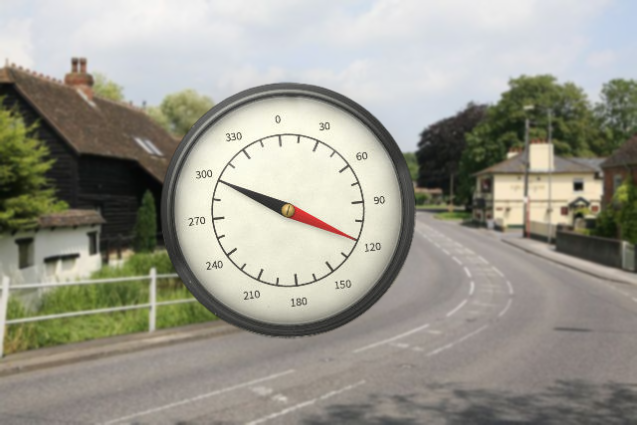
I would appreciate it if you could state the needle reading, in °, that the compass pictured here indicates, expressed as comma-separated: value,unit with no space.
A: 120,°
